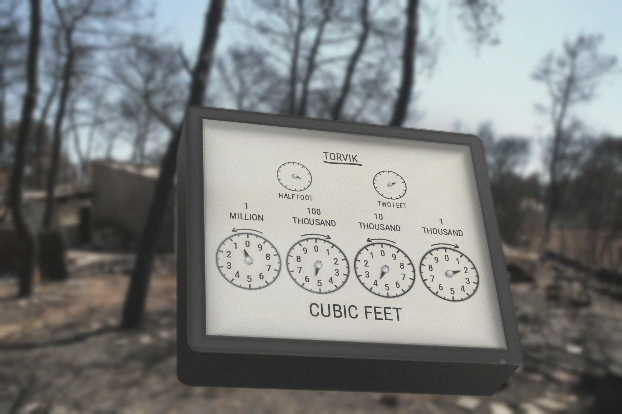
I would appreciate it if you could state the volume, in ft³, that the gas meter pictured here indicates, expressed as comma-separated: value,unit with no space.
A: 54200,ft³
